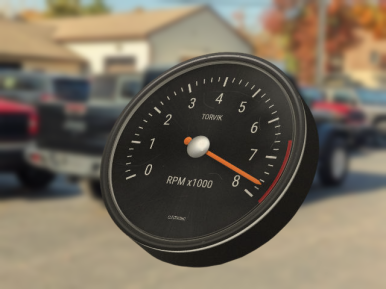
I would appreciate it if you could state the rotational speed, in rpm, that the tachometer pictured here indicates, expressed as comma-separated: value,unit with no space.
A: 7700,rpm
